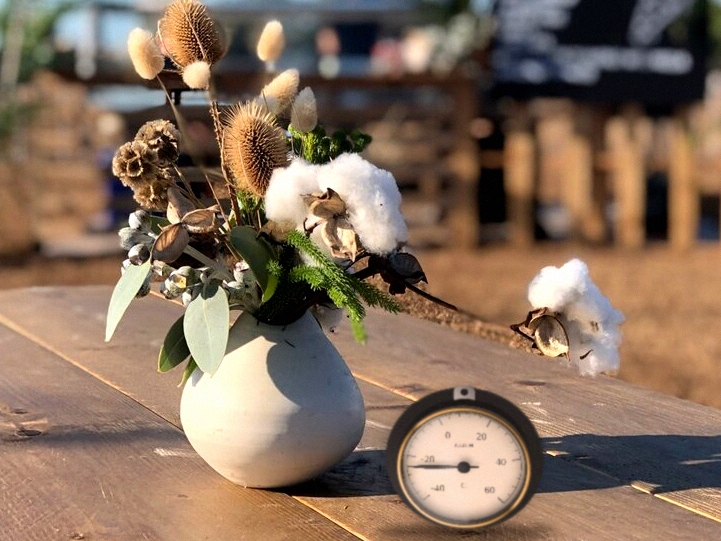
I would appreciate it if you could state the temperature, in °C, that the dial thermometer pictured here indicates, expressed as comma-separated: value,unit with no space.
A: -24,°C
